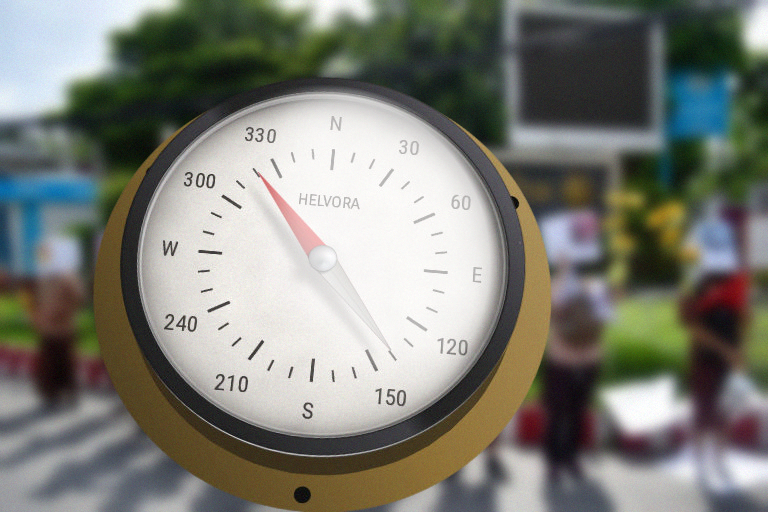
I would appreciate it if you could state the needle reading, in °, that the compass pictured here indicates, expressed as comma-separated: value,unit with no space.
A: 320,°
